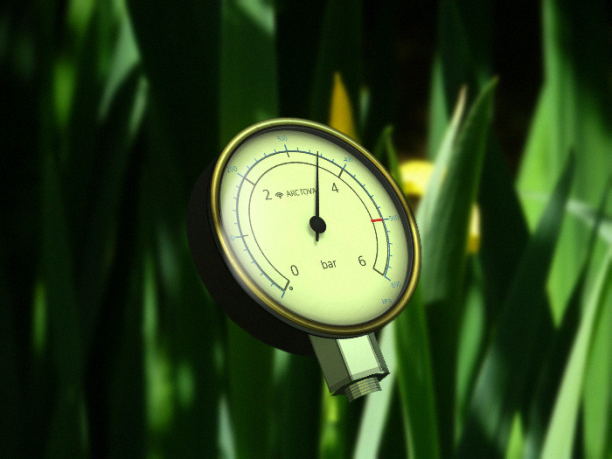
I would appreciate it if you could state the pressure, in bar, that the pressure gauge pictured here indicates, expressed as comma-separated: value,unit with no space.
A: 3.5,bar
